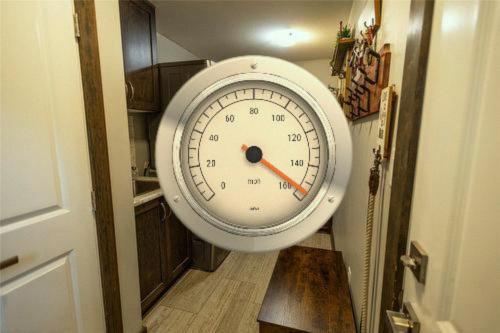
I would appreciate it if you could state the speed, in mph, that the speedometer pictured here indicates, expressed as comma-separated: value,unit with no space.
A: 155,mph
